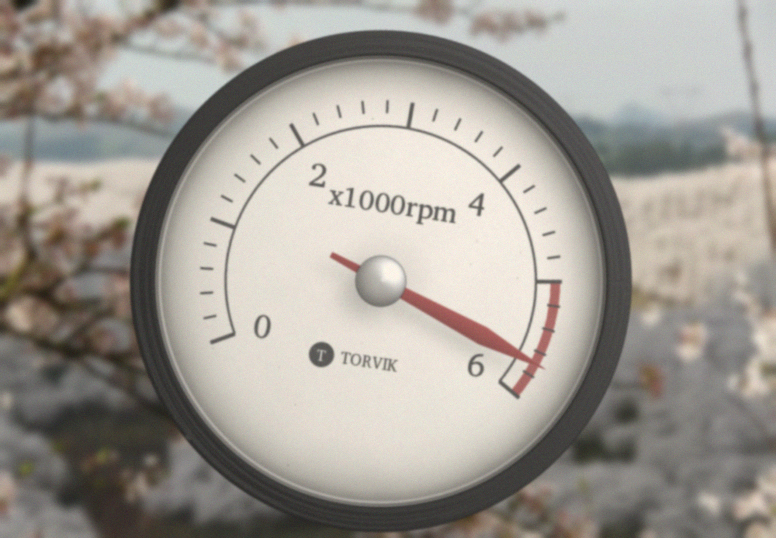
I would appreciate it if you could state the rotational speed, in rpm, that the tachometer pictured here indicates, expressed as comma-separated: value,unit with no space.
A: 5700,rpm
